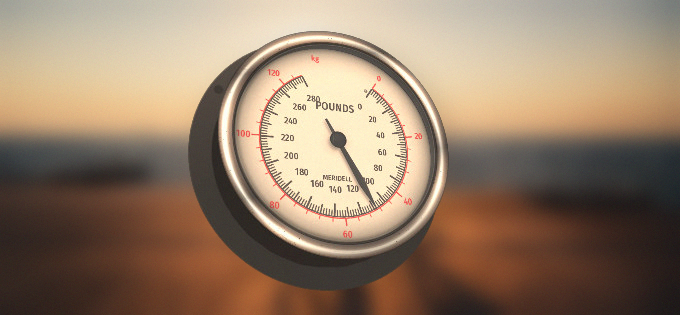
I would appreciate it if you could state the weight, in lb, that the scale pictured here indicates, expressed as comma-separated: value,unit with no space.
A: 110,lb
